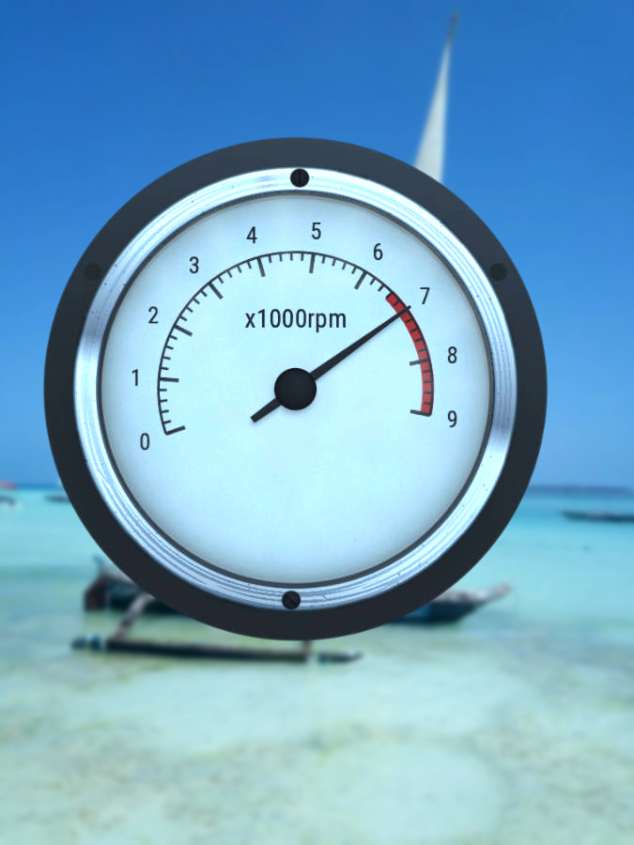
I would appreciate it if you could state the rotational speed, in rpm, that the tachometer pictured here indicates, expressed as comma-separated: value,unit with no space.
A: 7000,rpm
